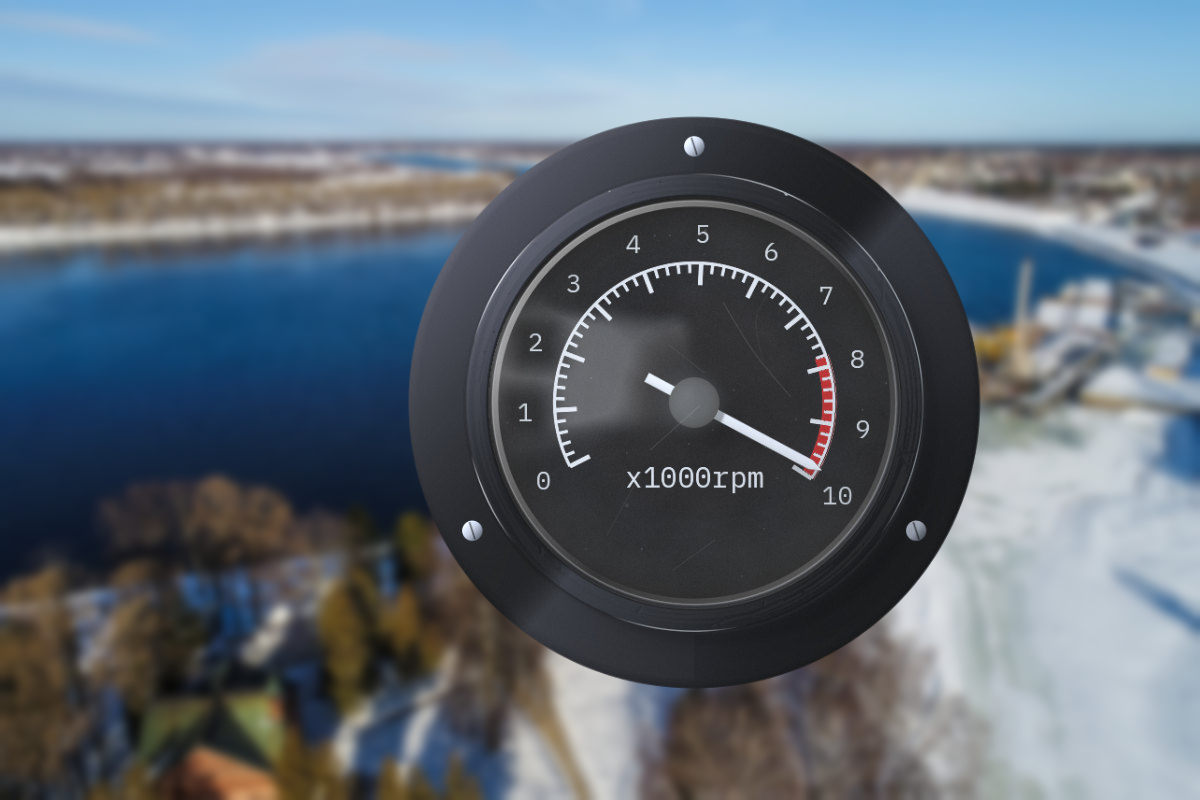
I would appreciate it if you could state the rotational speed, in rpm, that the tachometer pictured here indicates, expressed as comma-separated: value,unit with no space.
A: 9800,rpm
